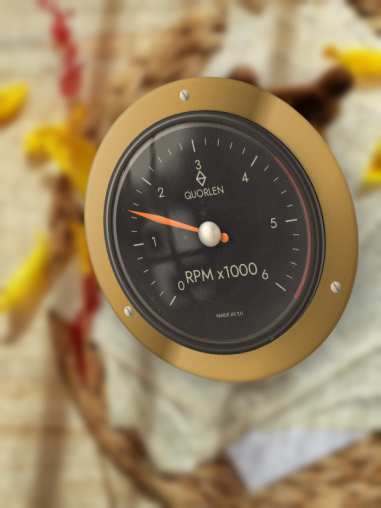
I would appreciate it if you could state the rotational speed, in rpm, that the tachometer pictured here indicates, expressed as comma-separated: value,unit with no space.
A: 1500,rpm
